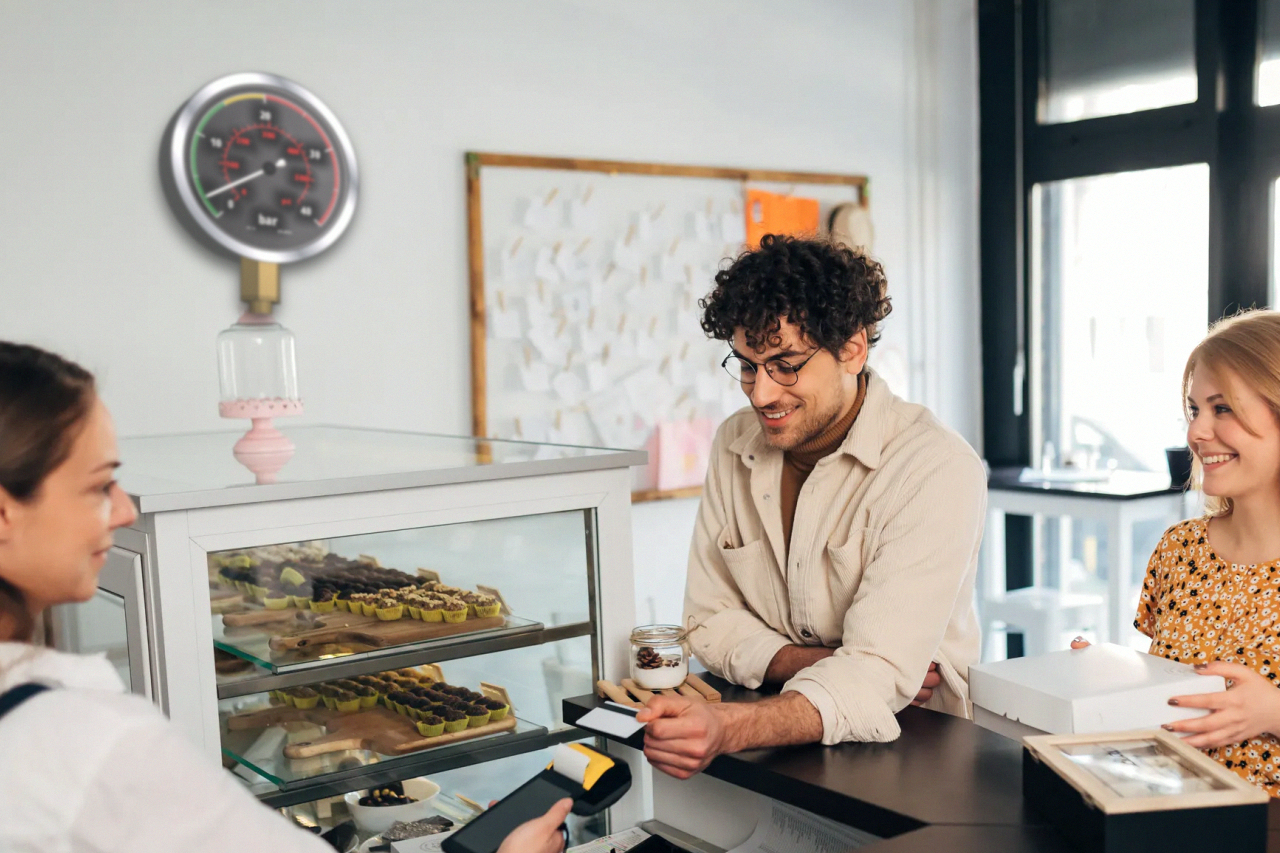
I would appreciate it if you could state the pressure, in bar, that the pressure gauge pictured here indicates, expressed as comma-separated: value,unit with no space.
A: 2.5,bar
